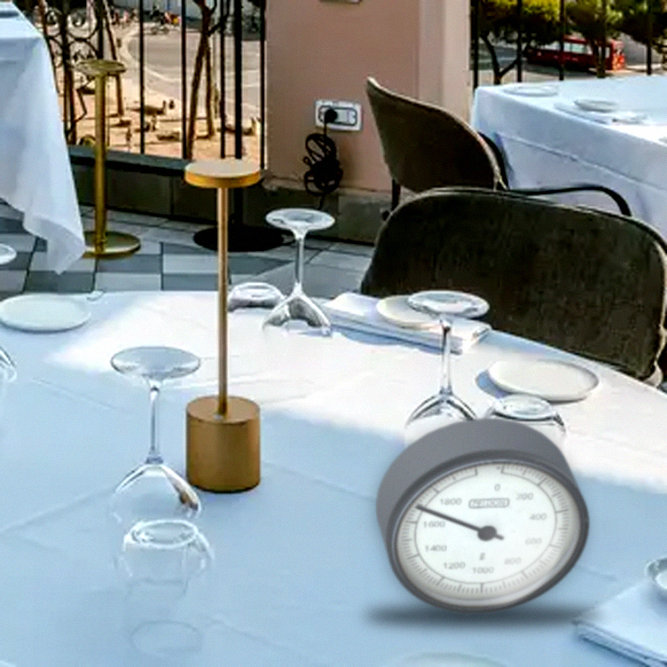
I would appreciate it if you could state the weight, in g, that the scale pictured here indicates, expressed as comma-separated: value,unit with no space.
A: 1700,g
